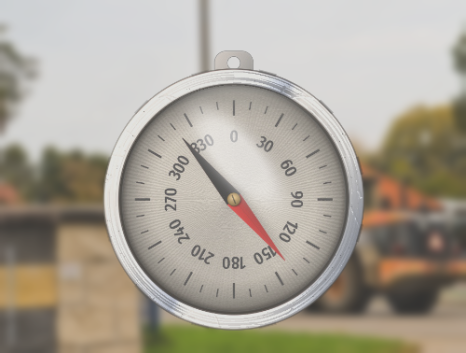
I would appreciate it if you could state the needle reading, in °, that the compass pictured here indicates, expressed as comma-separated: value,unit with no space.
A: 140,°
